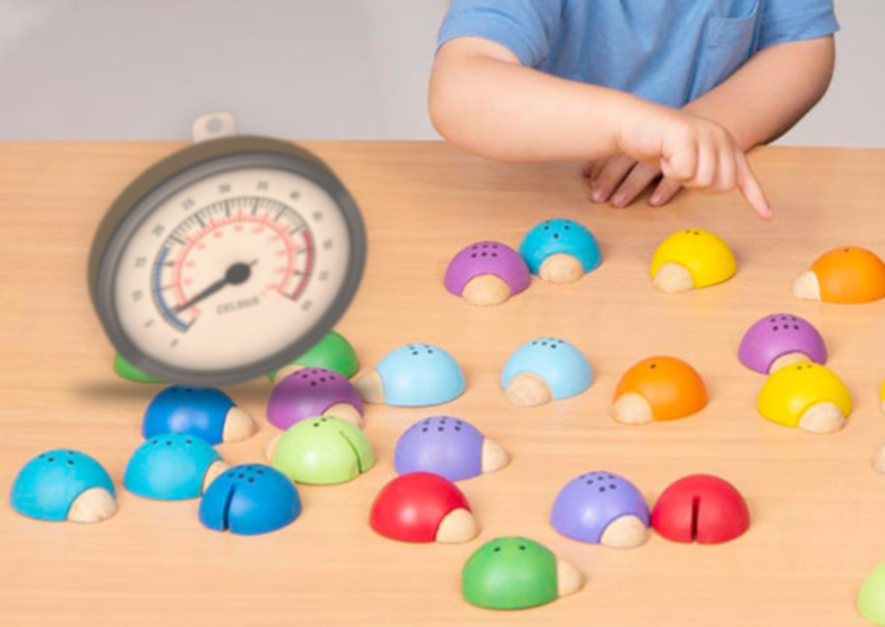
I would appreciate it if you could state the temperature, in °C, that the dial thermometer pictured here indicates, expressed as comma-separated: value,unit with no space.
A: 5,°C
